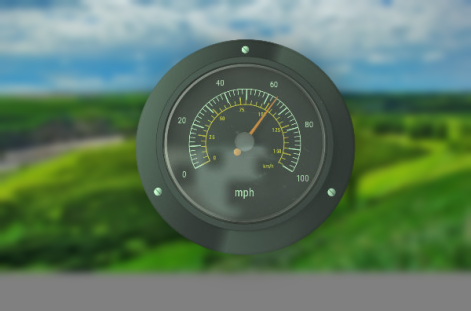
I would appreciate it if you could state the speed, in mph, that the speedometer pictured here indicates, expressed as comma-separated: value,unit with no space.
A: 64,mph
